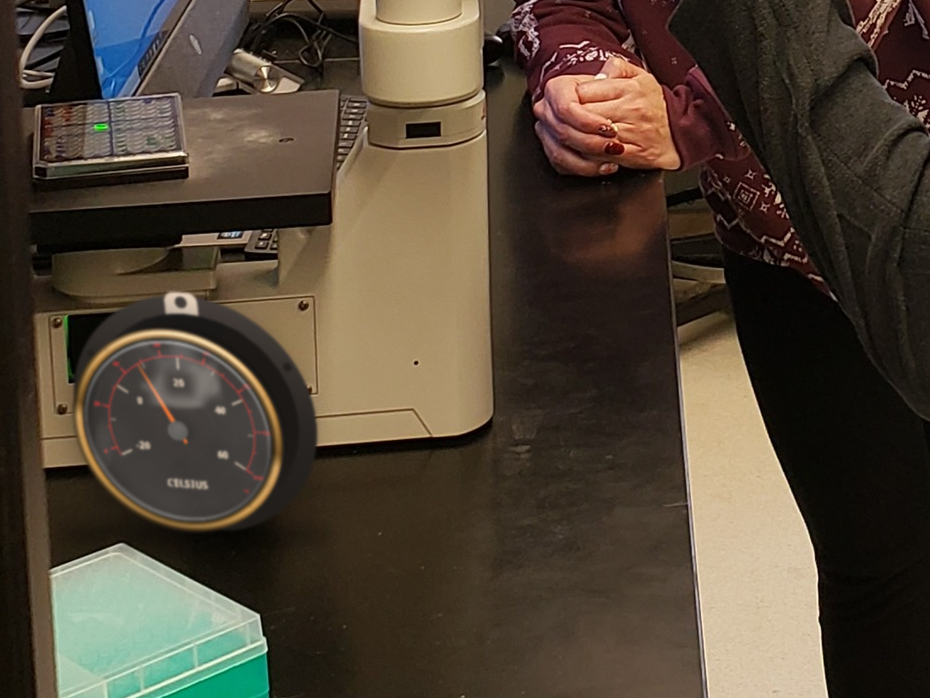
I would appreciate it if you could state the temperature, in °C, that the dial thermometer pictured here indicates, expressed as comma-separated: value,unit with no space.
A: 10,°C
